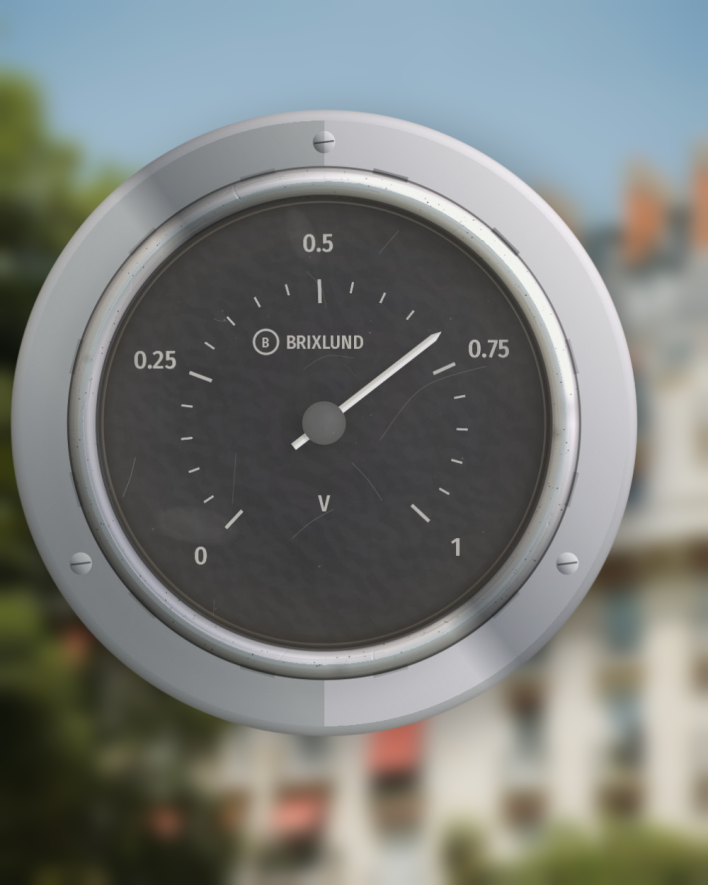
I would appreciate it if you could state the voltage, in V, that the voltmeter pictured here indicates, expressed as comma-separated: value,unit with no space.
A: 0.7,V
